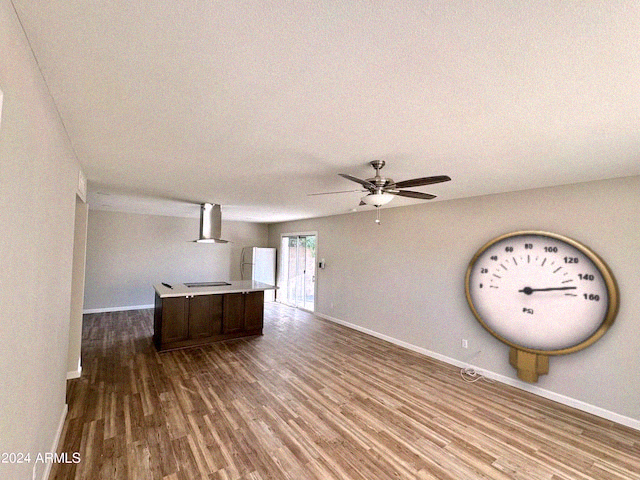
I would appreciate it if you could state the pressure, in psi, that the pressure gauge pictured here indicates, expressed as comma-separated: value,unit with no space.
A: 150,psi
